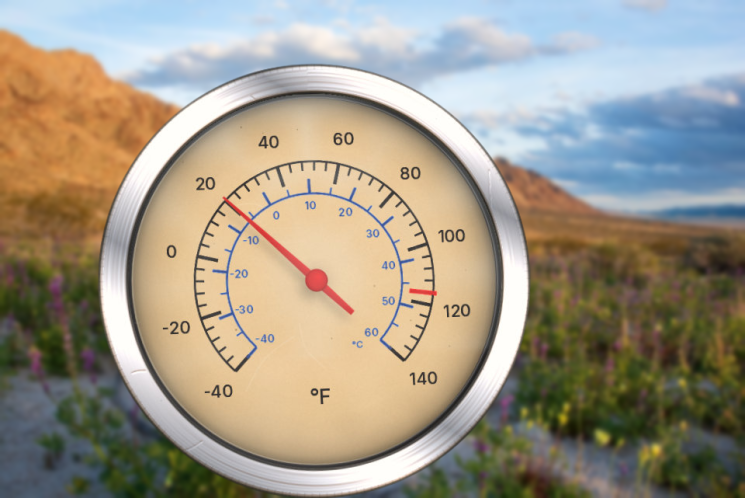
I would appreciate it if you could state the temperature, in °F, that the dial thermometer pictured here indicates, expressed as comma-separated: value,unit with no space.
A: 20,°F
